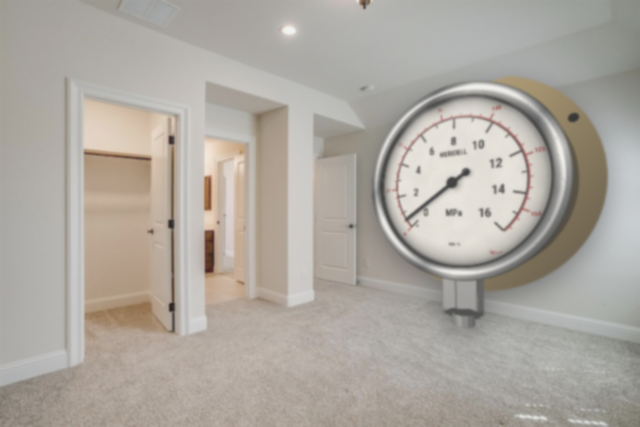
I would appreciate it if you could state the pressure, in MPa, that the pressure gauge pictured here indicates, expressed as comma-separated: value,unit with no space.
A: 0.5,MPa
